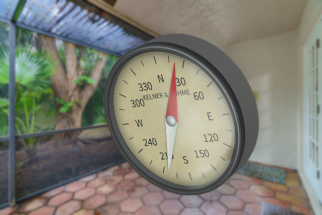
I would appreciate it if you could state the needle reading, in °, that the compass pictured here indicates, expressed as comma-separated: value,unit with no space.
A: 22.5,°
